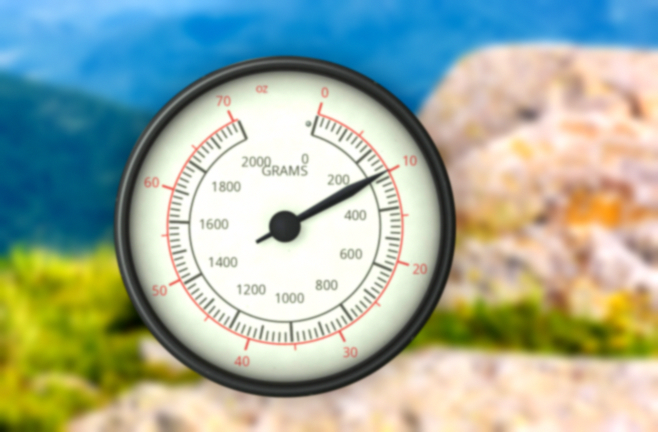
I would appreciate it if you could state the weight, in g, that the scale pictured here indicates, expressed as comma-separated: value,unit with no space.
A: 280,g
